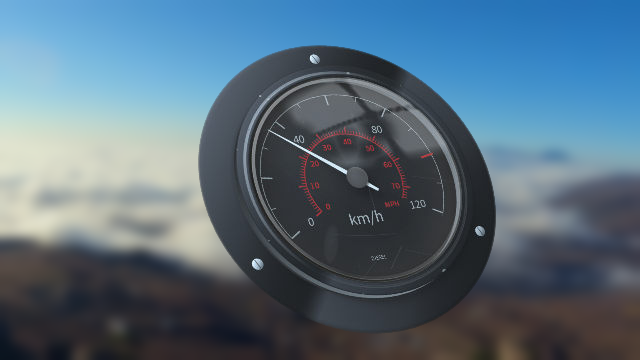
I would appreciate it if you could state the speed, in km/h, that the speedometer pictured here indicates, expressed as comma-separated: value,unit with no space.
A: 35,km/h
